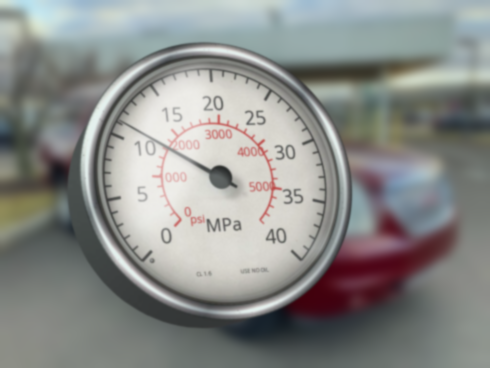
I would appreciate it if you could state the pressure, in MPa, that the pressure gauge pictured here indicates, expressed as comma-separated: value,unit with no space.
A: 11,MPa
